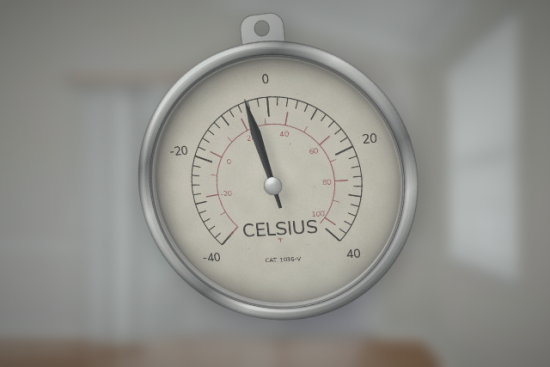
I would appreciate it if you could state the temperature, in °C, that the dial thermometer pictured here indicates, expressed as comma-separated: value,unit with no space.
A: -4,°C
